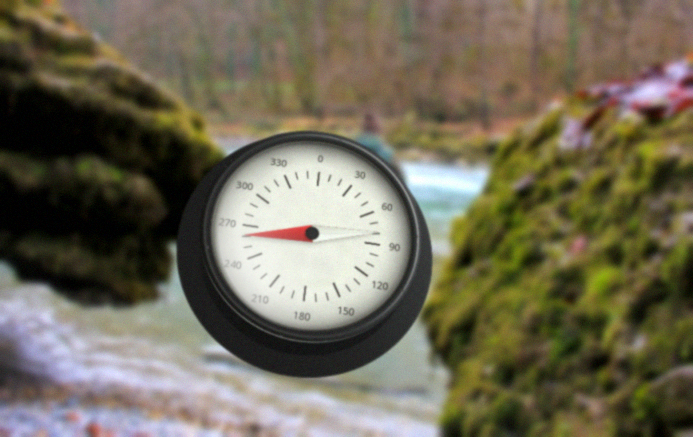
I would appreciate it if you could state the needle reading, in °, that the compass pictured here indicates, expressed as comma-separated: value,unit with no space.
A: 260,°
